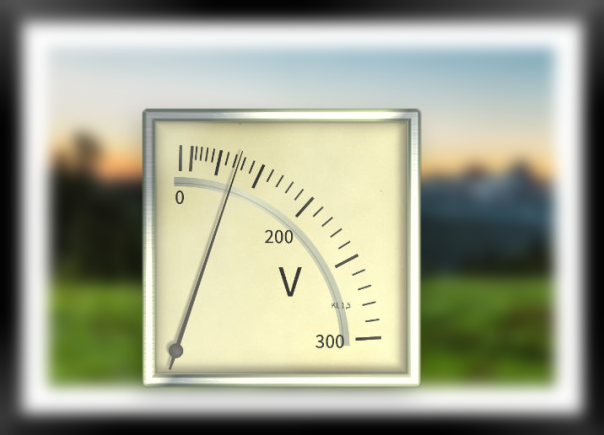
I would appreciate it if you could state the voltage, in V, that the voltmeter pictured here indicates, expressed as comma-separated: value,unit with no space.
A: 125,V
